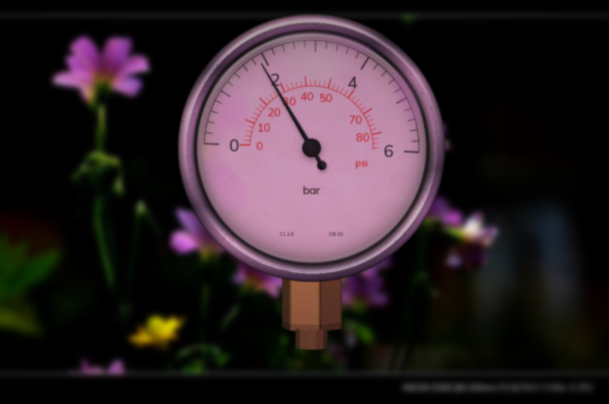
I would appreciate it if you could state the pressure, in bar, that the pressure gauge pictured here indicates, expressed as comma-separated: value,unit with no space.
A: 1.9,bar
